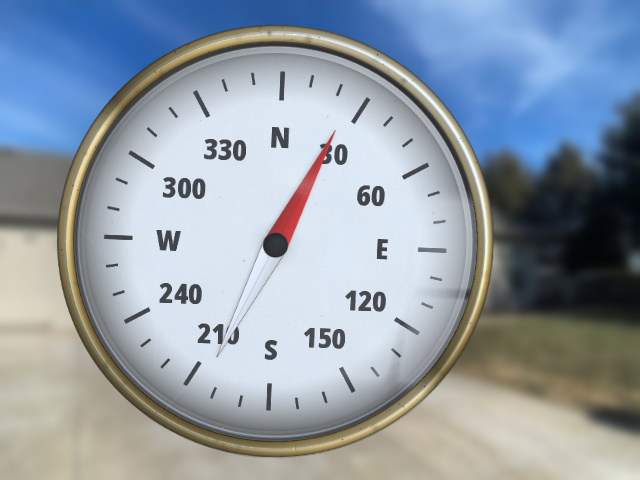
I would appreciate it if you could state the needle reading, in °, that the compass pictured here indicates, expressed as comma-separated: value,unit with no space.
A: 25,°
